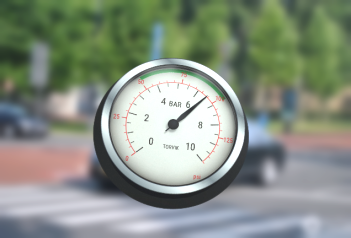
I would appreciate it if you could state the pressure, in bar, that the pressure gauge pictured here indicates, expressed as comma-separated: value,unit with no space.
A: 6.5,bar
